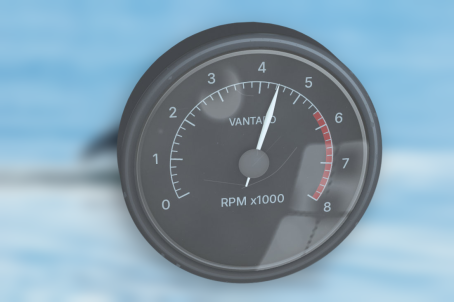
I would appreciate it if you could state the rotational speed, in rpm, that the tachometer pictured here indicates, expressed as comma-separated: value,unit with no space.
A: 4400,rpm
